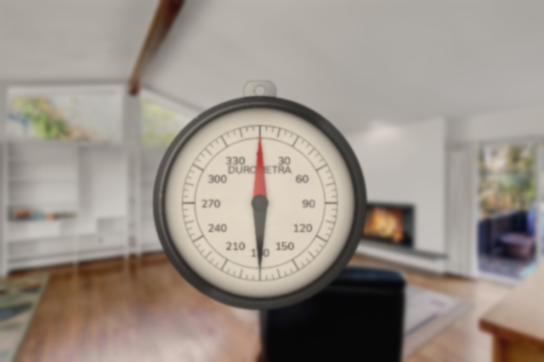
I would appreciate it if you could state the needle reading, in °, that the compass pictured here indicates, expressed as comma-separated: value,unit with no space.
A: 0,°
